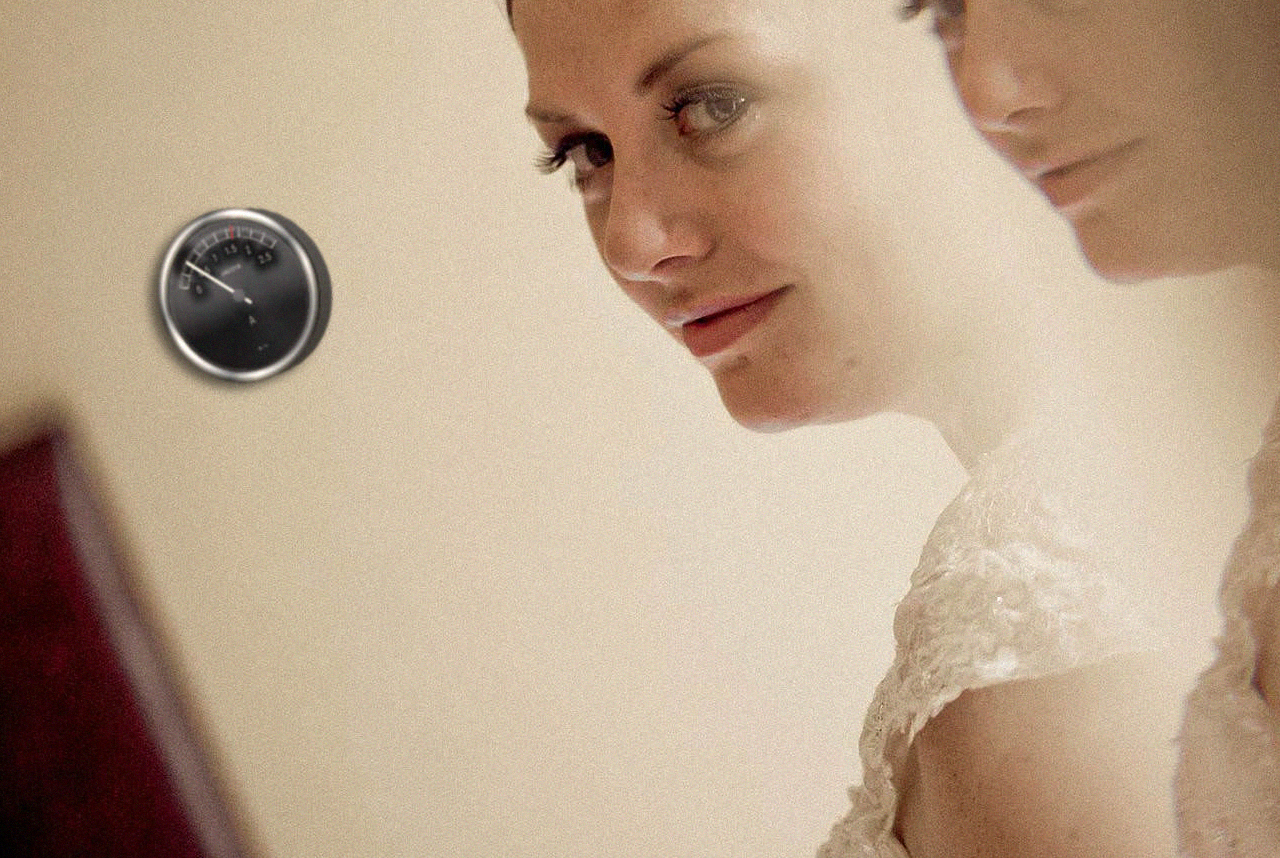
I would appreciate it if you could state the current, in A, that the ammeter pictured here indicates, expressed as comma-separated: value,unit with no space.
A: 0.5,A
